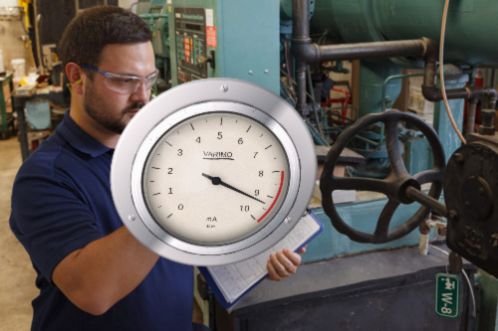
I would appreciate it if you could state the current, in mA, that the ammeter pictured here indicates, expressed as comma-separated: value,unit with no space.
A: 9.25,mA
